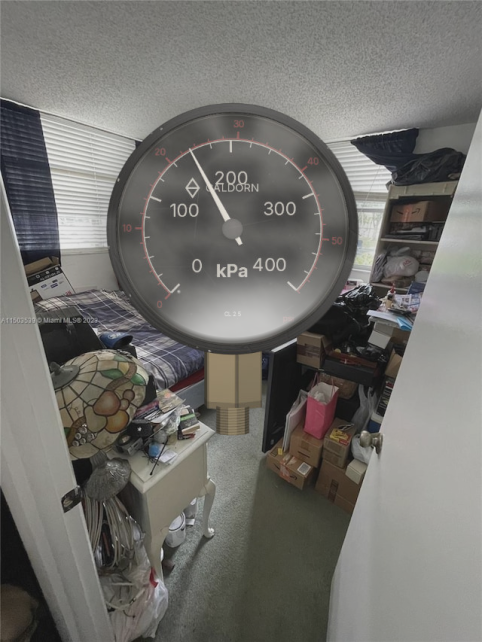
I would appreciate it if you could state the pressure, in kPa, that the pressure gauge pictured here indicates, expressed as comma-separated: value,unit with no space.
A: 160,kPa
